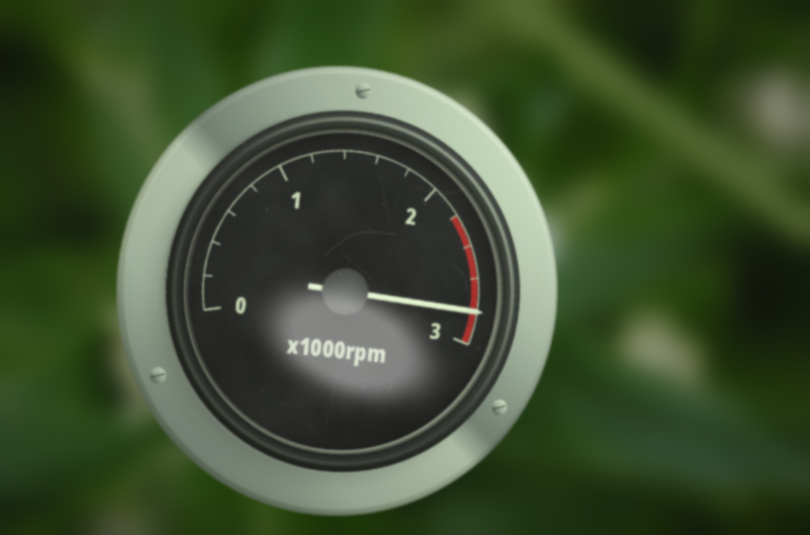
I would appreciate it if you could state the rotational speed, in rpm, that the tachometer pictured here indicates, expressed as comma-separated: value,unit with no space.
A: 2800,rpm
